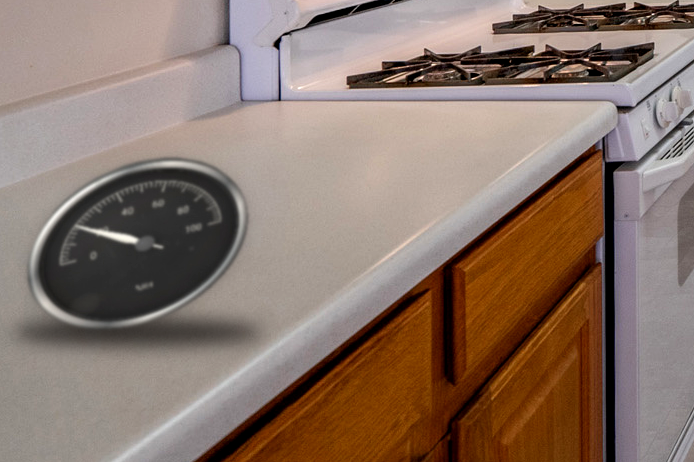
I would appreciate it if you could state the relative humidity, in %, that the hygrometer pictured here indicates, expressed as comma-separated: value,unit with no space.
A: 20,%
